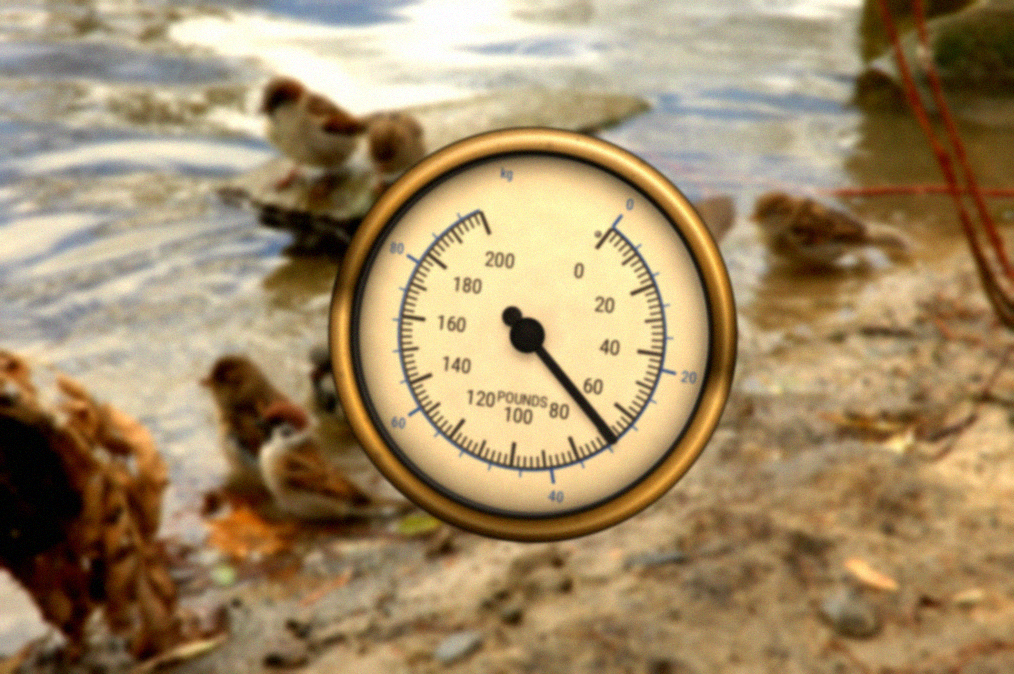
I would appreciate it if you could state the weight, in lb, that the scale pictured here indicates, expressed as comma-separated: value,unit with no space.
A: 68,lb
